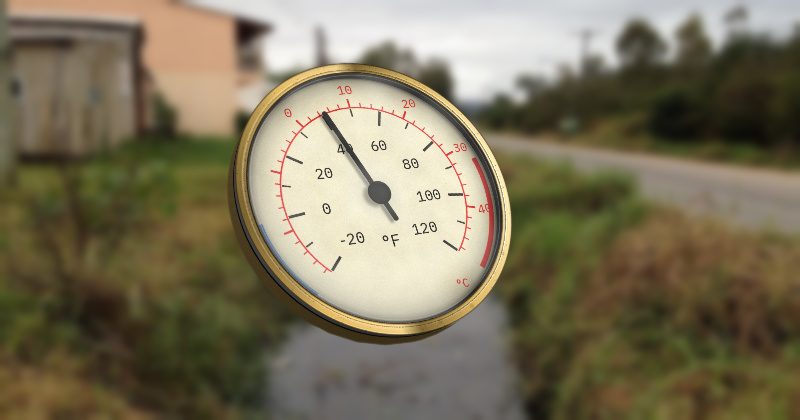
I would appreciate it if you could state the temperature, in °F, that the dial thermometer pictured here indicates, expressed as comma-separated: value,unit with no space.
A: 40,°F
